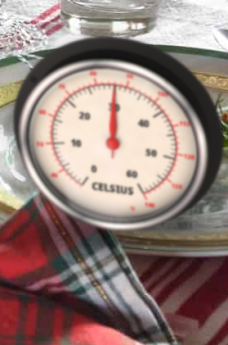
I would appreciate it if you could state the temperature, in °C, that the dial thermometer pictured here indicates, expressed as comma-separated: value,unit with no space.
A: 30,°C
